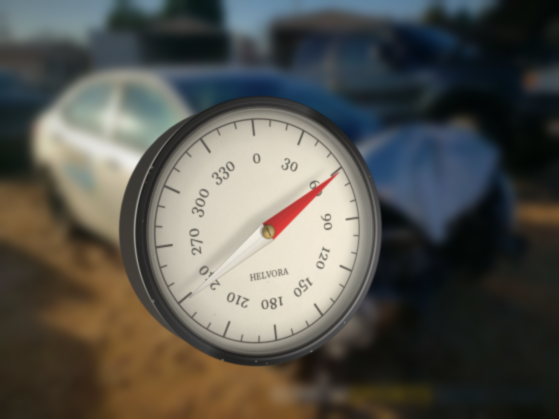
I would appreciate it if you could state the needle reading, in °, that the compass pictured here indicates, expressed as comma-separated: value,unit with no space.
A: 60,°
